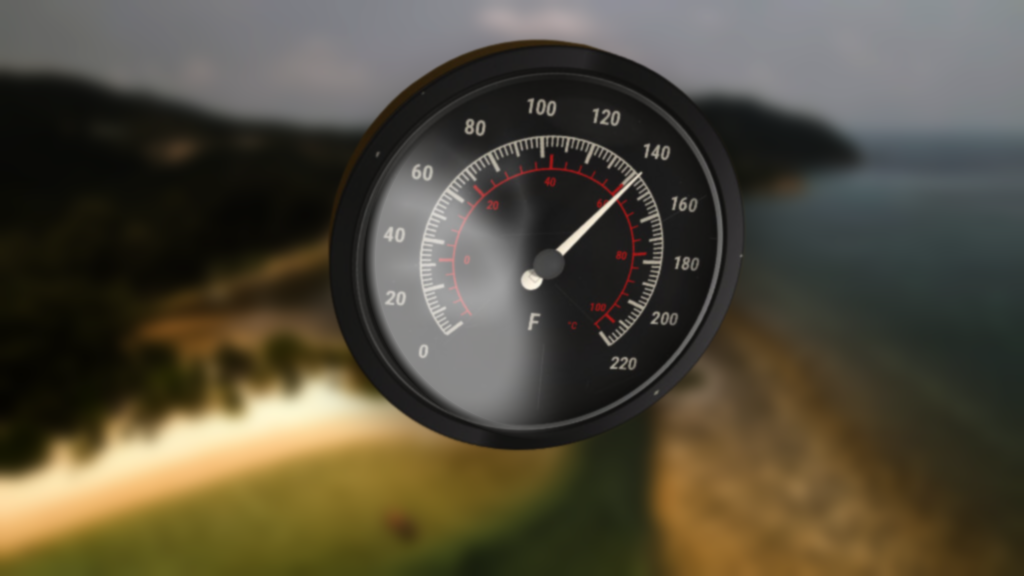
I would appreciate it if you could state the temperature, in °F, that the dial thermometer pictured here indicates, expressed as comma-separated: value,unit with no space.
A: 140,°F
